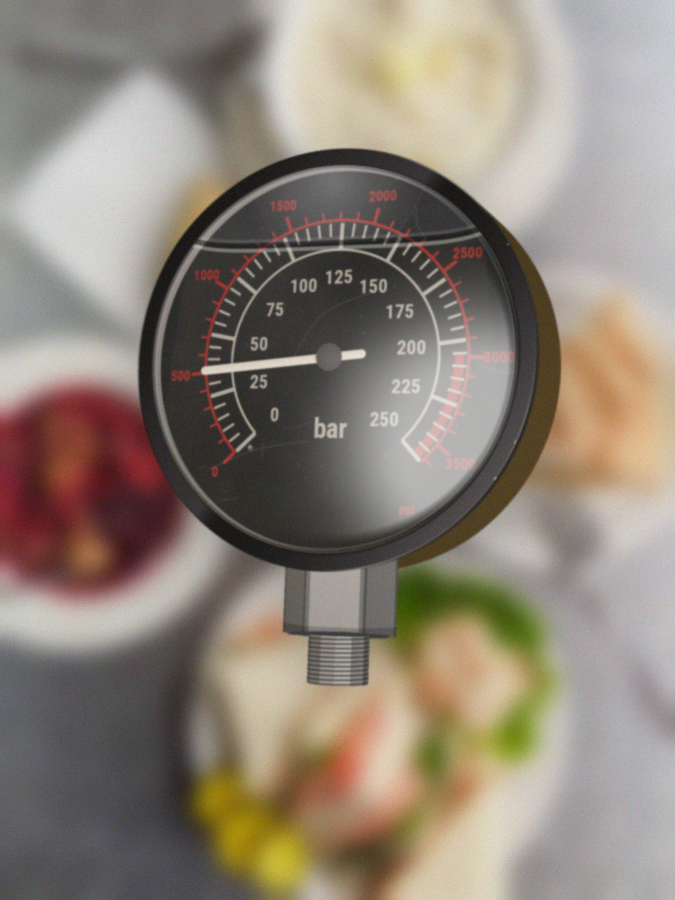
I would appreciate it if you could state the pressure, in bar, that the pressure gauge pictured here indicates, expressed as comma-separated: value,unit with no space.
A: 35,bar
